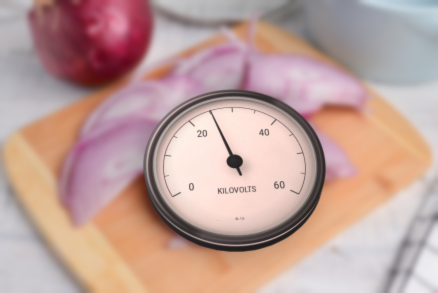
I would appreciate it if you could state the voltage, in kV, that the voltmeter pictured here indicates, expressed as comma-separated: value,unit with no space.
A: 25,kV
